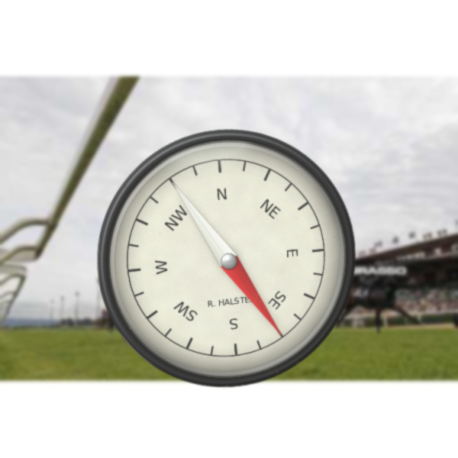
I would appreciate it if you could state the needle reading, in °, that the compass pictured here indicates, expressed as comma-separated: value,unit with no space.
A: 150,°
